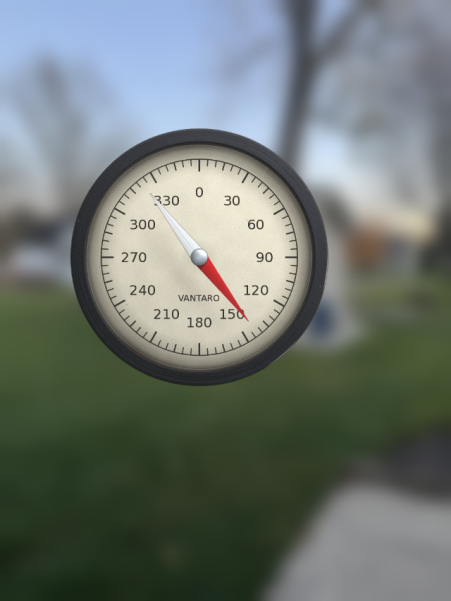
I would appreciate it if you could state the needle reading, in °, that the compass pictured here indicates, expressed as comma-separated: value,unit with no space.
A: 142.5,°
